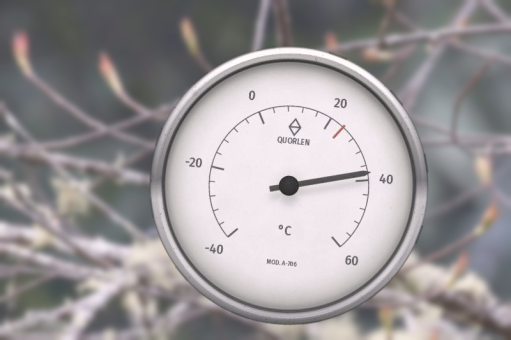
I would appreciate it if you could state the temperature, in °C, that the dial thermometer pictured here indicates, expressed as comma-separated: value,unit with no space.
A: 38,°C
